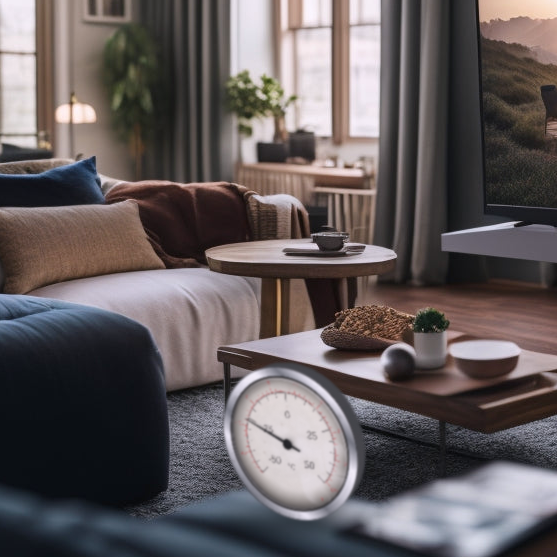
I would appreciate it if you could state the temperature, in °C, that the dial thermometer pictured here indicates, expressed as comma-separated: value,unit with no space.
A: -25,°C
